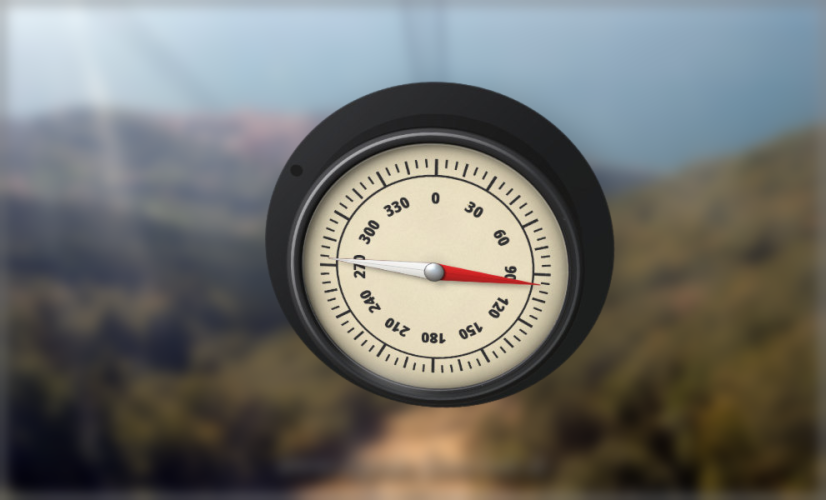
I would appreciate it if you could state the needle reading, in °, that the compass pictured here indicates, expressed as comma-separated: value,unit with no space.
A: 95,°
